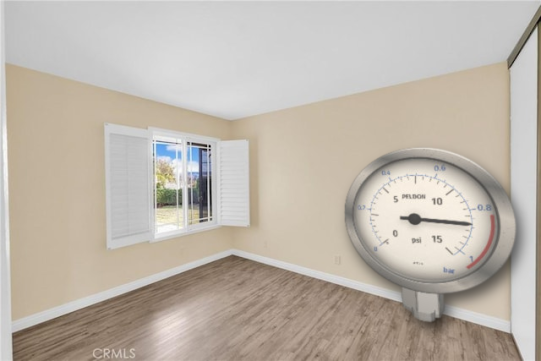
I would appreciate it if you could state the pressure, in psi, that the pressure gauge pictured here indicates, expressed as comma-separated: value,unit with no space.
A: 12.5,psi
